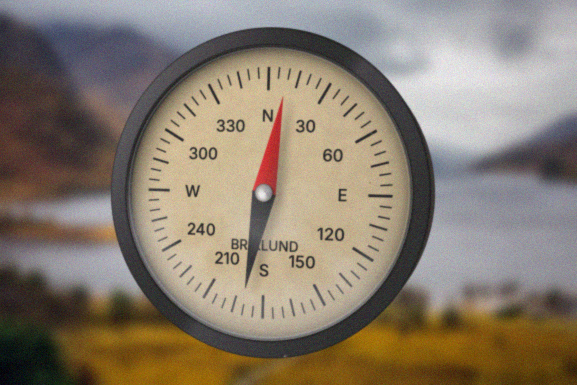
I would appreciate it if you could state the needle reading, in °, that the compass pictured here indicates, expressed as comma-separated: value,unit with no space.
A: 10,°
